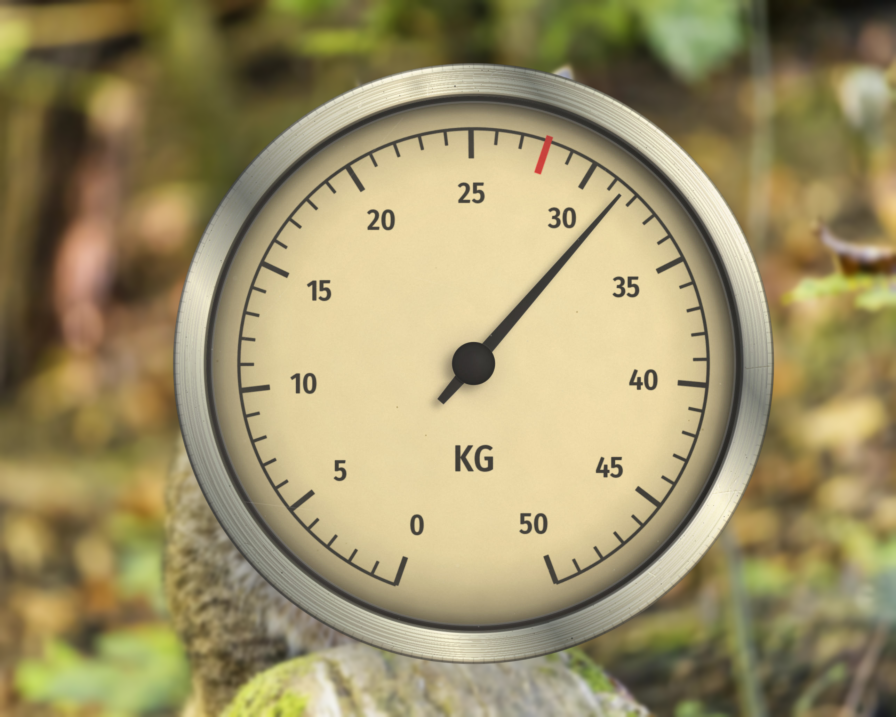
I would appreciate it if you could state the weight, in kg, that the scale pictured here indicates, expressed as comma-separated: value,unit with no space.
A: 31.5,kg
